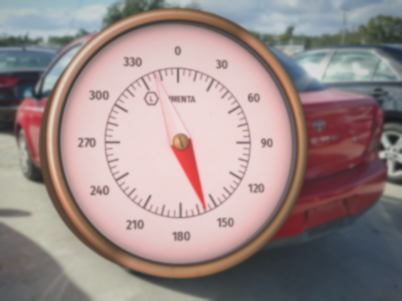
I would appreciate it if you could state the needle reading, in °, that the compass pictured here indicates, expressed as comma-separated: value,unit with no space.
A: 160,°
